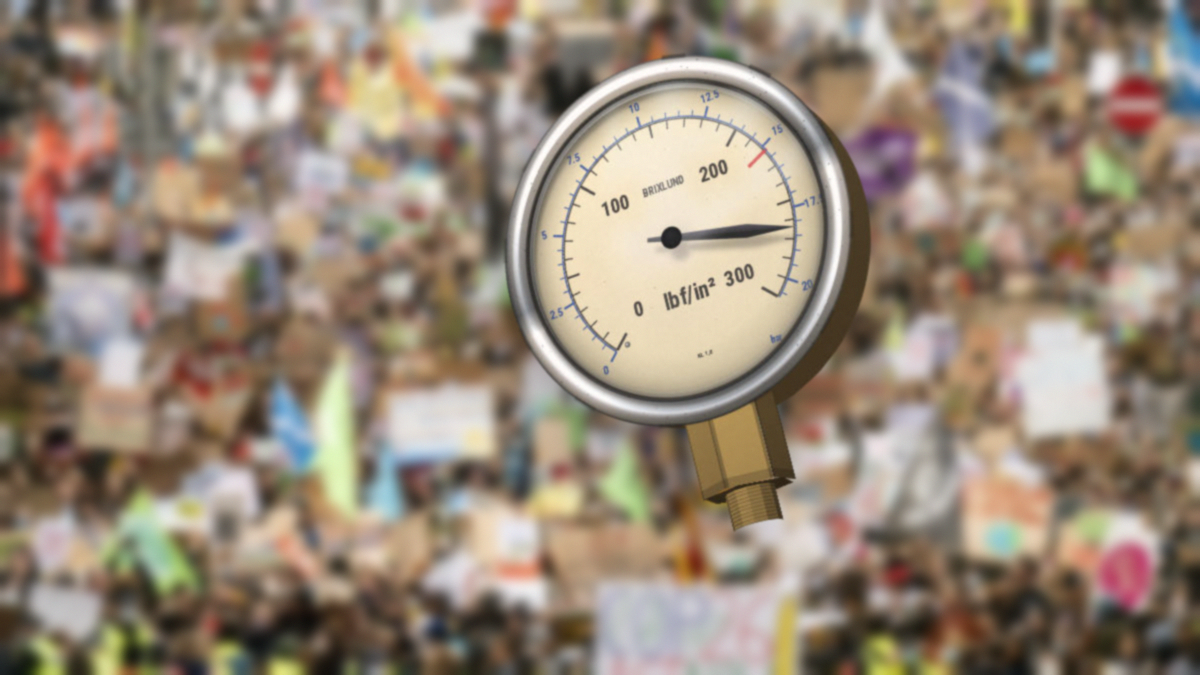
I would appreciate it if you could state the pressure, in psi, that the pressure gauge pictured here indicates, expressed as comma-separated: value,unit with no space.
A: 265,psi
